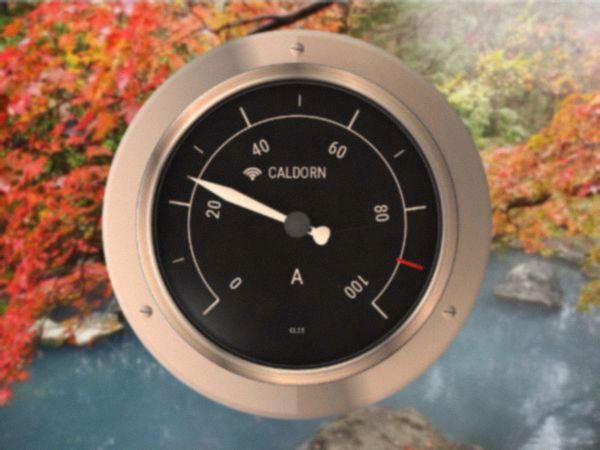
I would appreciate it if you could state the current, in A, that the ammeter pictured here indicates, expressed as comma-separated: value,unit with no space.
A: 25,A
